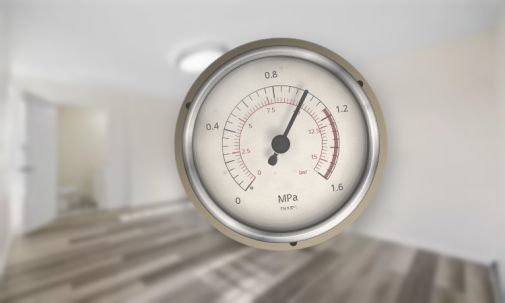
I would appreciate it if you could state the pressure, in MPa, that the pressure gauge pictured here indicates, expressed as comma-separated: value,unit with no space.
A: 1,MPa
